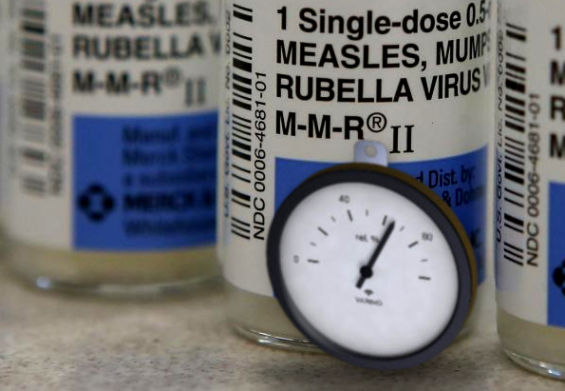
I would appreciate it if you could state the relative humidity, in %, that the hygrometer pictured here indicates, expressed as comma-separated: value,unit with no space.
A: 65,%
